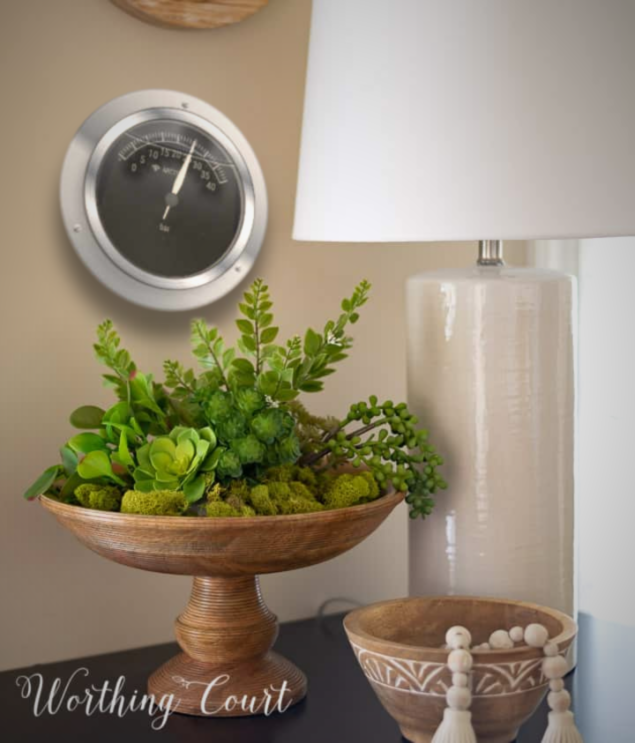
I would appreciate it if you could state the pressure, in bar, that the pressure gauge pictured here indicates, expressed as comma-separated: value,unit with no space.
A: 25,bar
